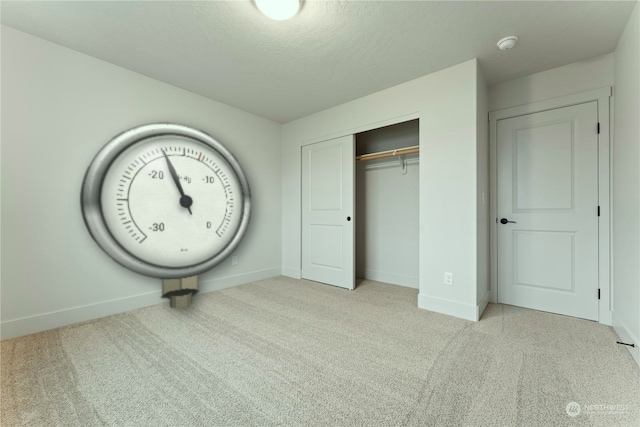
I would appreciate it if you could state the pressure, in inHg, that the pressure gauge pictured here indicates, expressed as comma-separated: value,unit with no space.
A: -17.5,inHg
